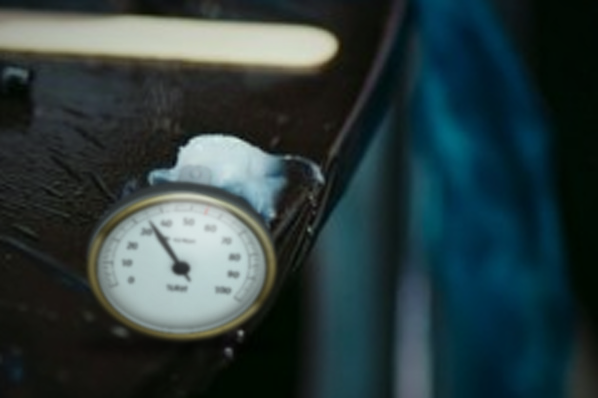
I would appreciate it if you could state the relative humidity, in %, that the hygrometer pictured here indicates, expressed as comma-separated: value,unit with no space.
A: 35,%
